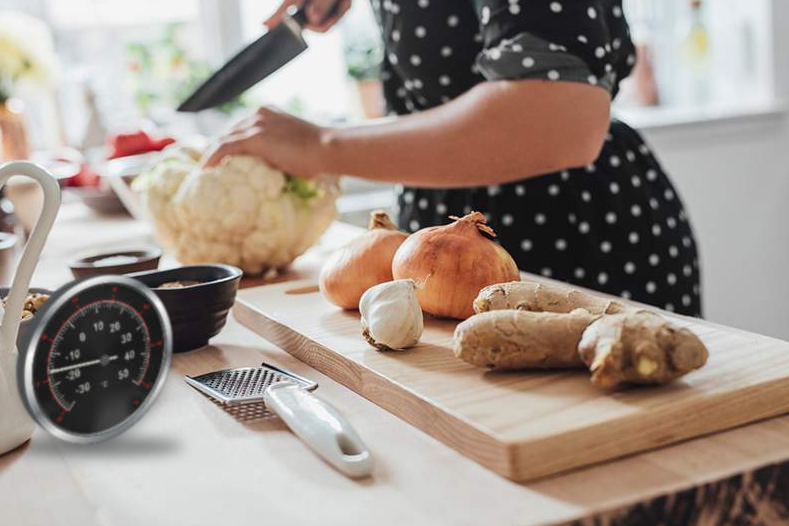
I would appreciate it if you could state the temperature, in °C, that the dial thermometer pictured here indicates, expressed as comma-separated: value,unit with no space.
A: -15,°C
